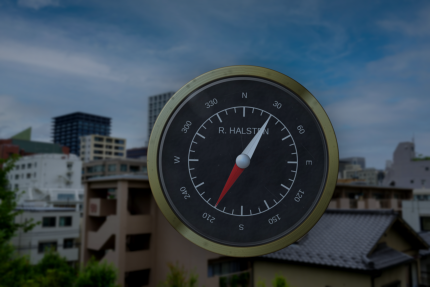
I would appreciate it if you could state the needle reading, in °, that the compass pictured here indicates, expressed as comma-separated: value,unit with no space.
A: 210,°
